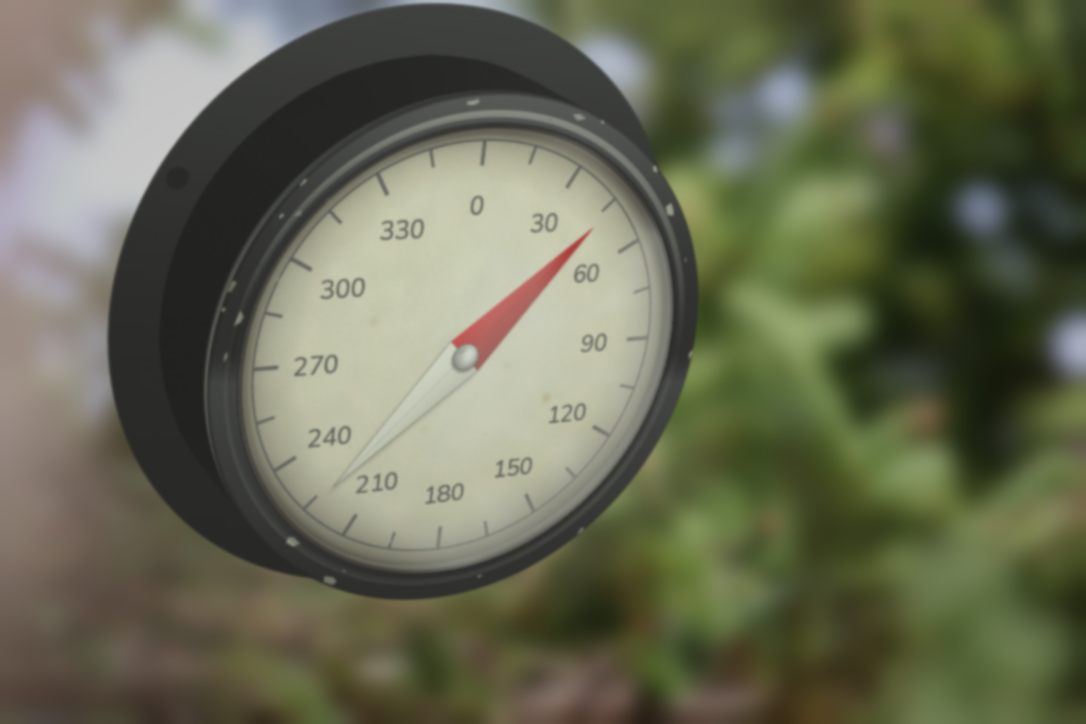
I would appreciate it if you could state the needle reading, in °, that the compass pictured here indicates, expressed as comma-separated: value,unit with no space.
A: 45,°
